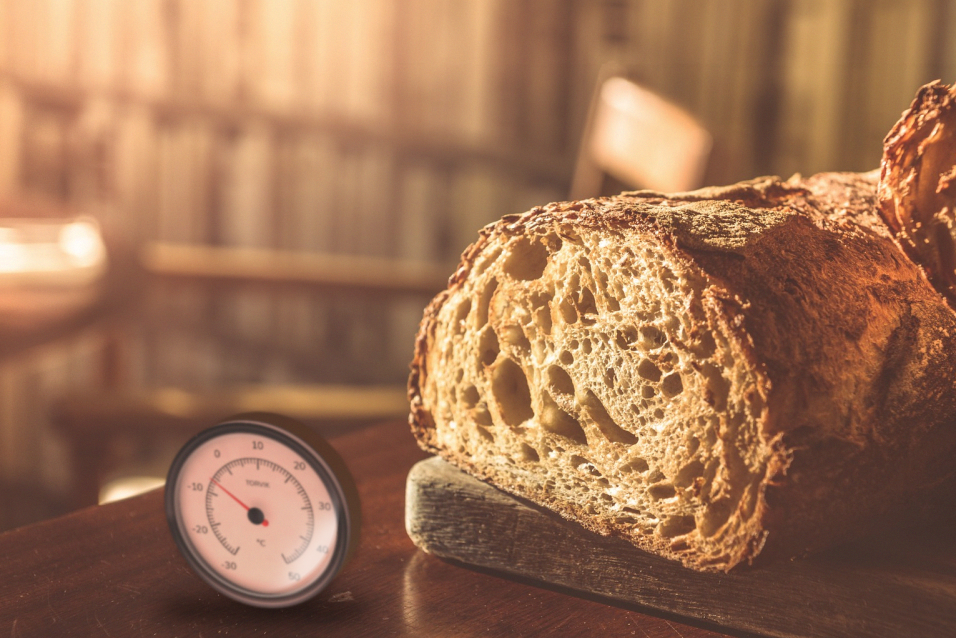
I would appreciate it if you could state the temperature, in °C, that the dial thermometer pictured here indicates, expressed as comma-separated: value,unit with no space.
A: -5,°C
